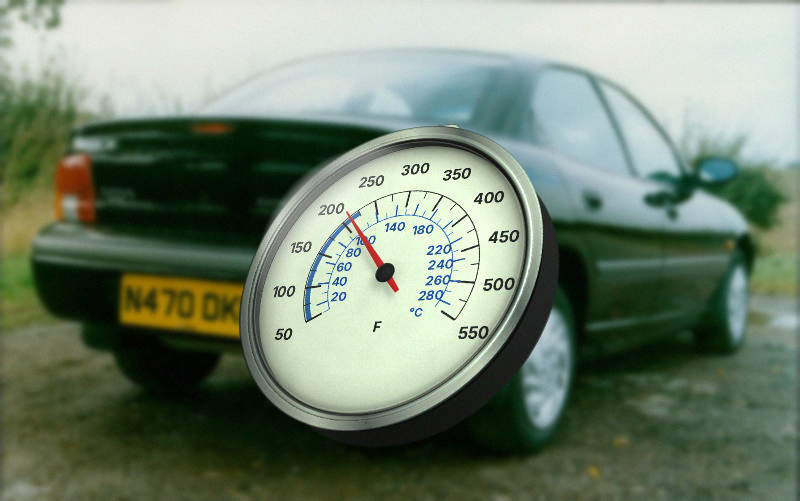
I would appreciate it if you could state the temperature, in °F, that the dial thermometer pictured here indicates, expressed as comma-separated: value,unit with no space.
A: 212.5,°F
